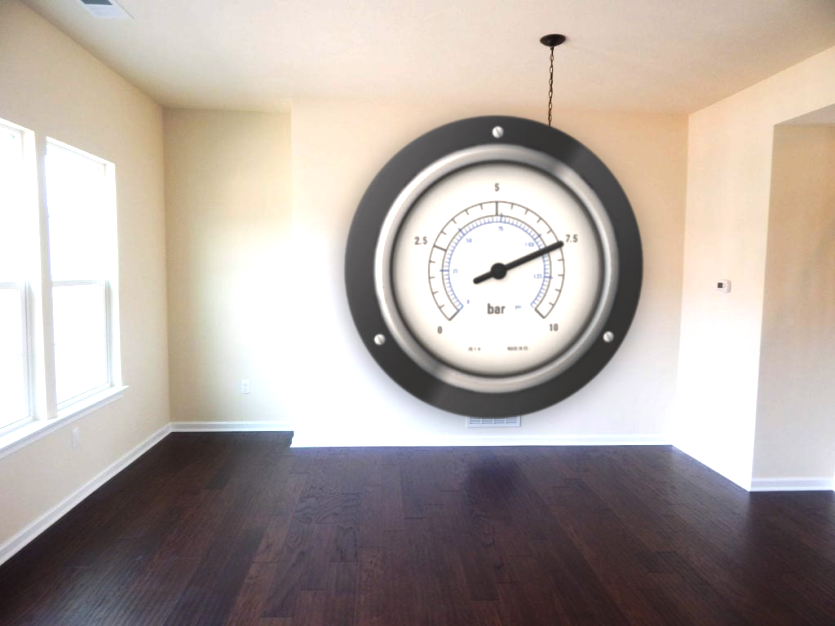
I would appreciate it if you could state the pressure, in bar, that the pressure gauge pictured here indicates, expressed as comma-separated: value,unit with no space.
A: 7.5,bar
